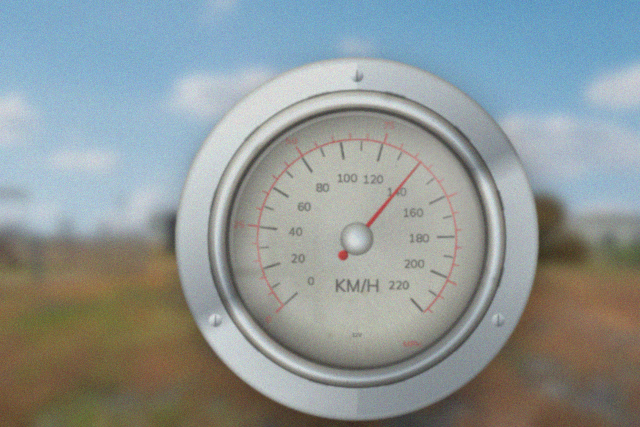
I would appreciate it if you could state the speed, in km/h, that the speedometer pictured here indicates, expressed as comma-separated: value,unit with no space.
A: 140,km/h
